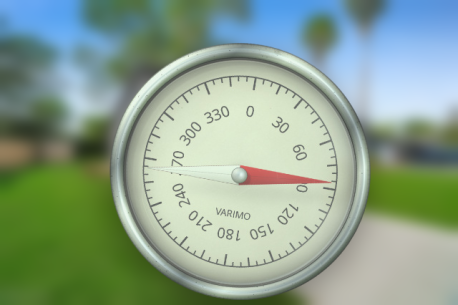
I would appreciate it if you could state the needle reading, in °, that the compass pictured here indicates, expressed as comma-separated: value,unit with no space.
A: 85,°
